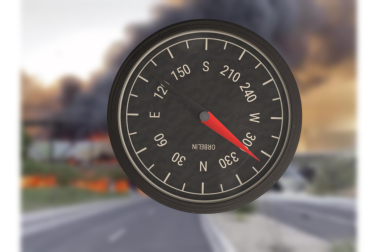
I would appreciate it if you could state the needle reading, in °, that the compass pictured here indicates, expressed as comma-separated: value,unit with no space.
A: 307.5,°
